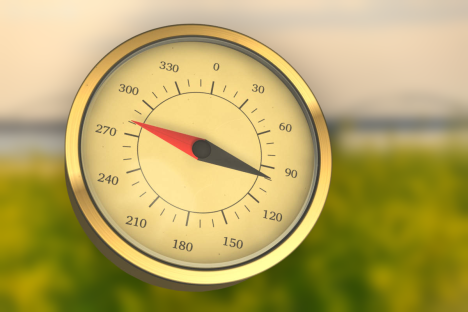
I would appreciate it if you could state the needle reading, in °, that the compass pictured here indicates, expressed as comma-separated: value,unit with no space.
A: 280,°
